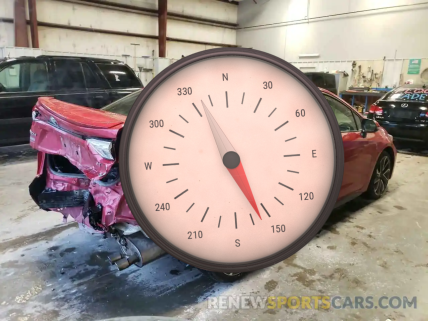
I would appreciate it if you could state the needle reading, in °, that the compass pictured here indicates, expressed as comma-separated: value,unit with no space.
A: 157.5,°
